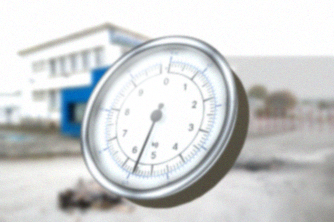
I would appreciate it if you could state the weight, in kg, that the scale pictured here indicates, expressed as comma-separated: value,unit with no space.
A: 5.5,kg
